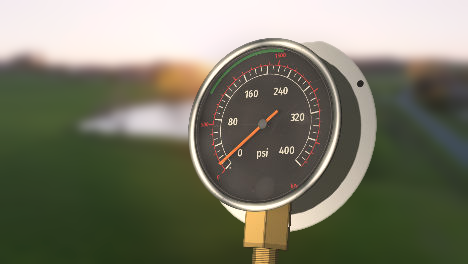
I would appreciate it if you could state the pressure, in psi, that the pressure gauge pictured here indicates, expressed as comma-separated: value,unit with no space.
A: 10,psi
